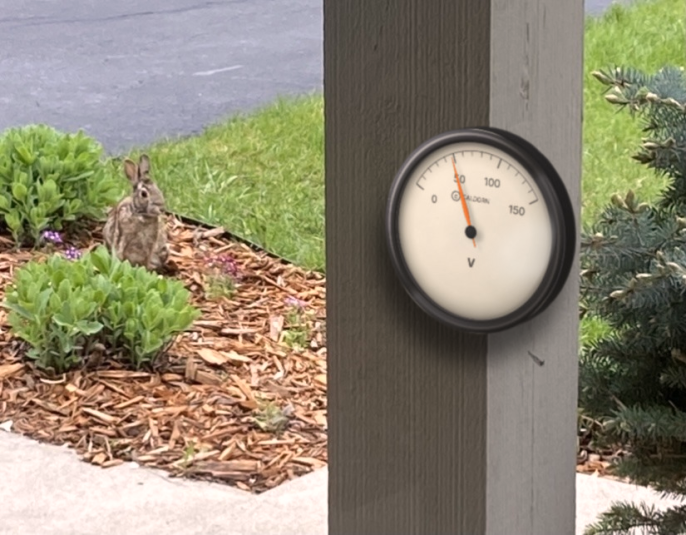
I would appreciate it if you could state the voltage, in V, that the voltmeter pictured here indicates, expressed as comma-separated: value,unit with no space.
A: 50,V
